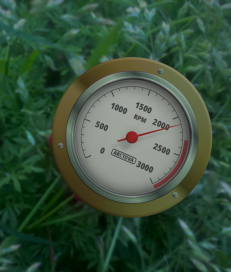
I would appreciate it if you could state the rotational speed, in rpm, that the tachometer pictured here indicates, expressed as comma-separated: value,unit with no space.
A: 2100,rpm
